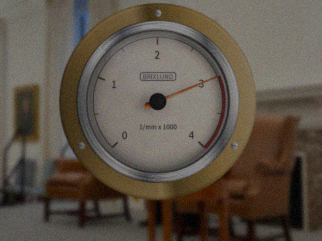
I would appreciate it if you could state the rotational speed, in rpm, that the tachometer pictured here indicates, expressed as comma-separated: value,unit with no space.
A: 3000,rpm
